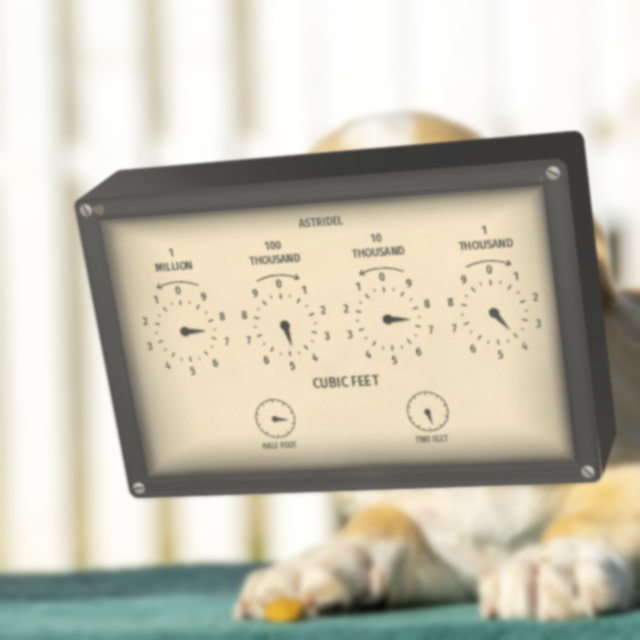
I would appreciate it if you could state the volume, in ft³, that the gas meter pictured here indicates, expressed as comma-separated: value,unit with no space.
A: 747400,ft³
